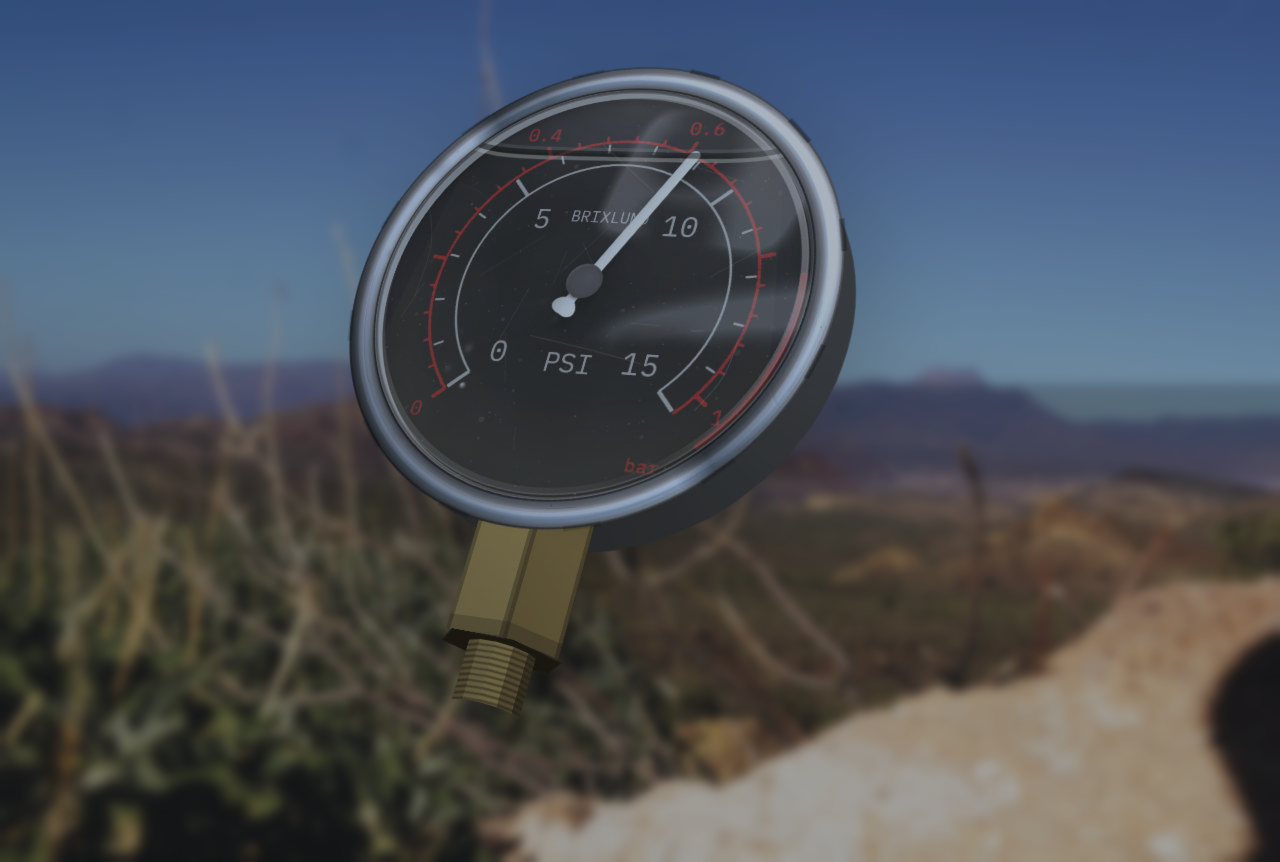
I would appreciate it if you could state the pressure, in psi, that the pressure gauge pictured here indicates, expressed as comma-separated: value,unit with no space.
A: 9,psi
